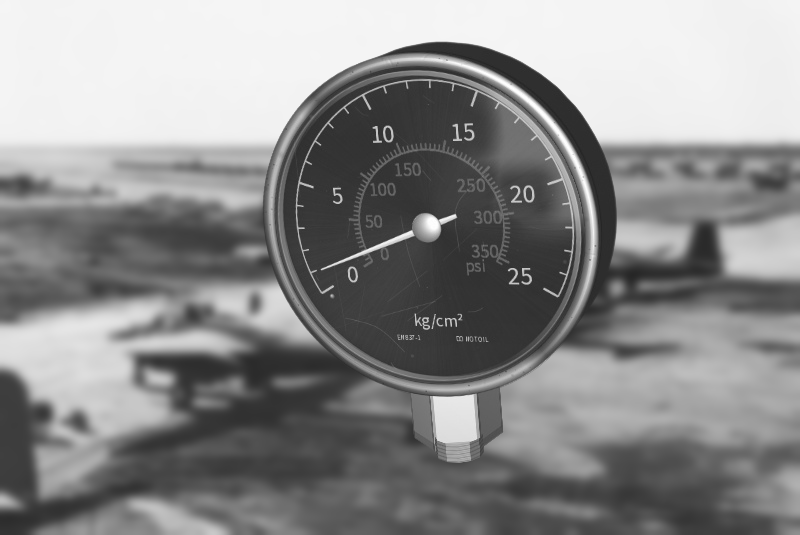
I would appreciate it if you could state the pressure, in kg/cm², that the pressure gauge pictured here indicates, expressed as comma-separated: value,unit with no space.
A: 1,kg/cm²
